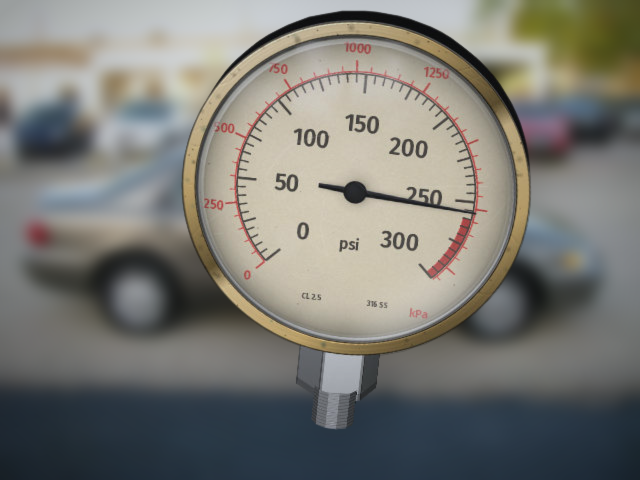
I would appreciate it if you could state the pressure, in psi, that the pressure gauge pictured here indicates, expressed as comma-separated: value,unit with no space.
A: 255,psi
